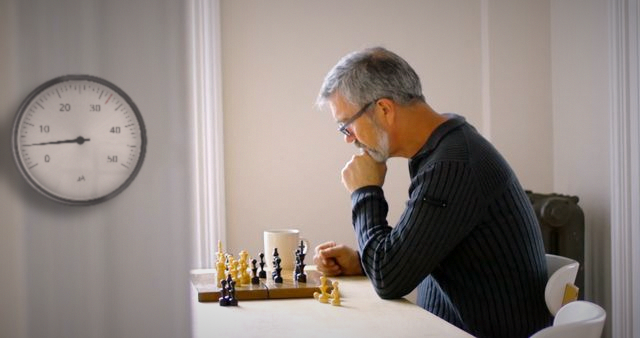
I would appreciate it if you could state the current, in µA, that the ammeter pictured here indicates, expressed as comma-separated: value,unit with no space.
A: 5,µA
